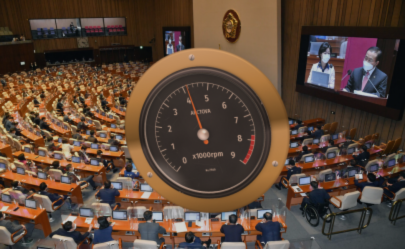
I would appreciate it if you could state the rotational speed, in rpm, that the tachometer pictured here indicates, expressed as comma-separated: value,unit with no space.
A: 4200,rpm
